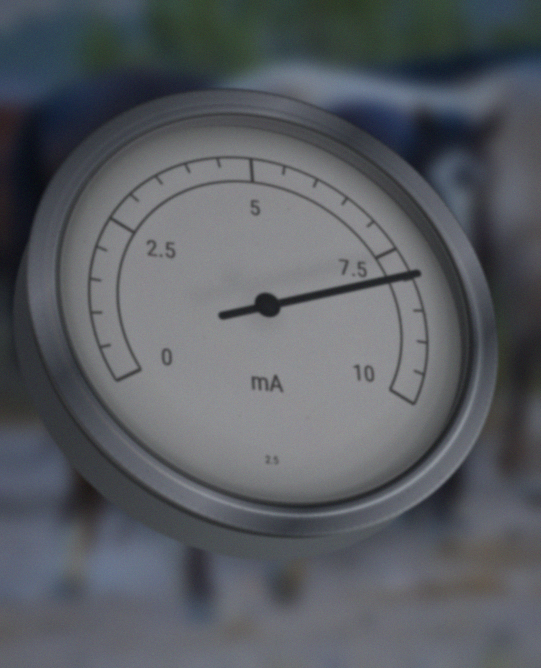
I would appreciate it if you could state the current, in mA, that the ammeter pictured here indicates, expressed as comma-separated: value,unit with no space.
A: 8,mA
